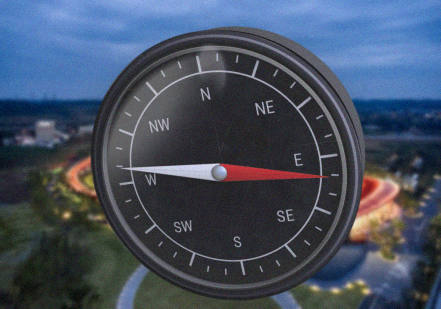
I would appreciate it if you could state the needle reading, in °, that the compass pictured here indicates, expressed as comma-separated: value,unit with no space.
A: 100,°
